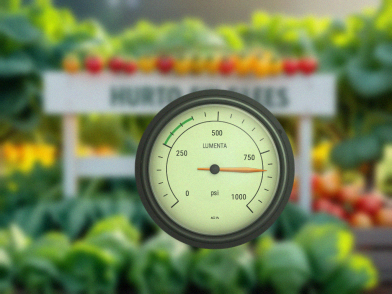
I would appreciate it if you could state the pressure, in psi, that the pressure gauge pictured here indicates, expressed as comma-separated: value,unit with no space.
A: 825,psi
